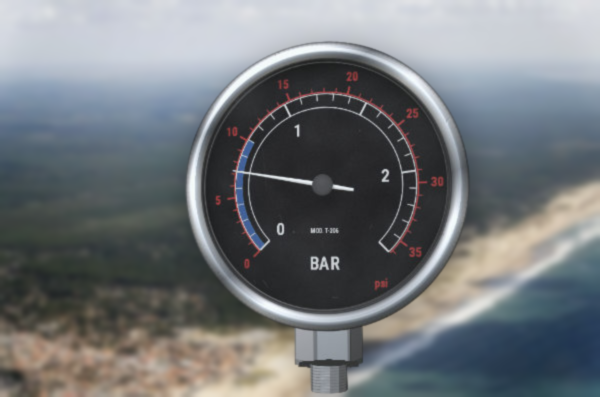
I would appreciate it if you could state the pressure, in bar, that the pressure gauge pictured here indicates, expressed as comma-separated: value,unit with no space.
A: 0.5,bar
